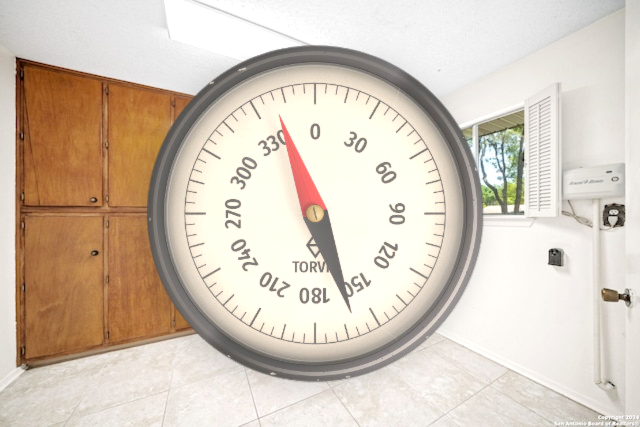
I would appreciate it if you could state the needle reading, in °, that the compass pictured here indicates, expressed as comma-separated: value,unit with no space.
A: 340,°
